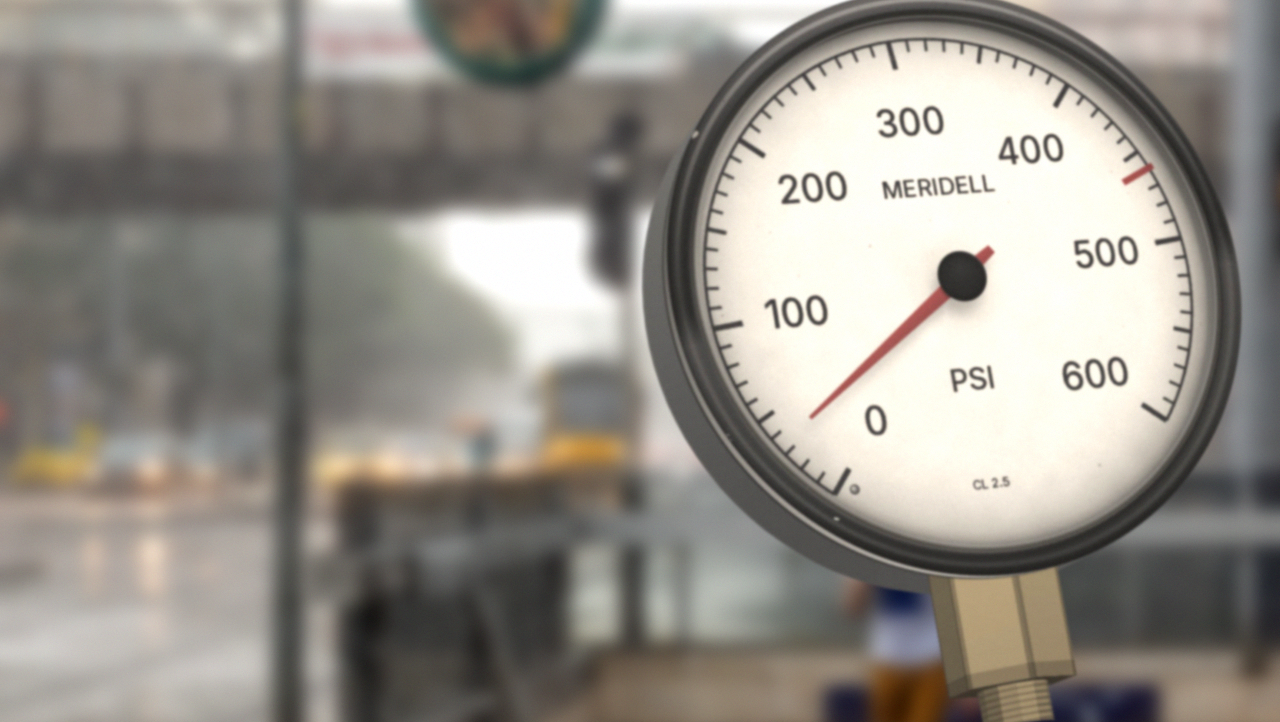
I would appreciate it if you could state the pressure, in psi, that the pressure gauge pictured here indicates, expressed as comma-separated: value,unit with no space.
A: 35,psi
